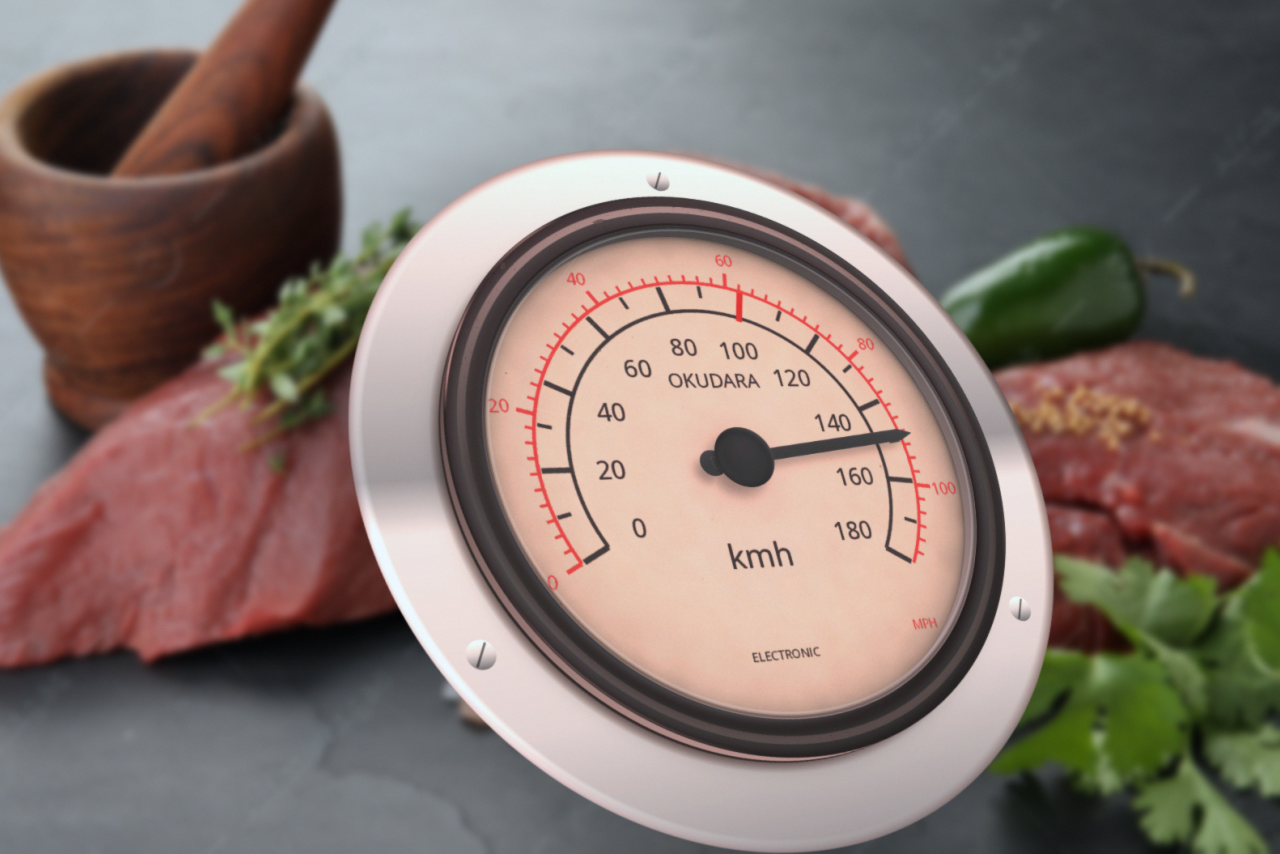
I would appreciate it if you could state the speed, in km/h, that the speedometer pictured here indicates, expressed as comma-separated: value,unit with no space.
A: 150,km/h
